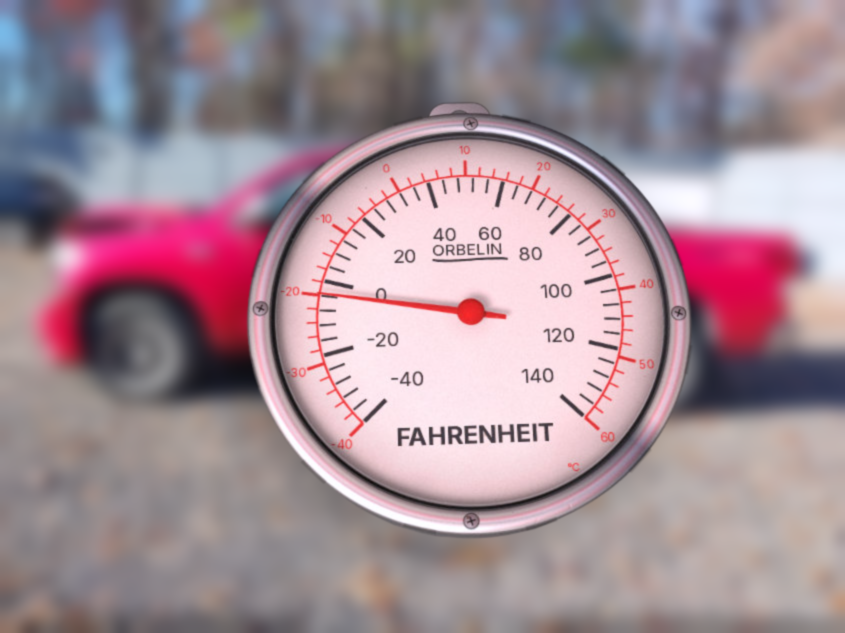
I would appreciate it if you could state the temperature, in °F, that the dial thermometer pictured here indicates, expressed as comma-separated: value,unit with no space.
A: -4,°F
